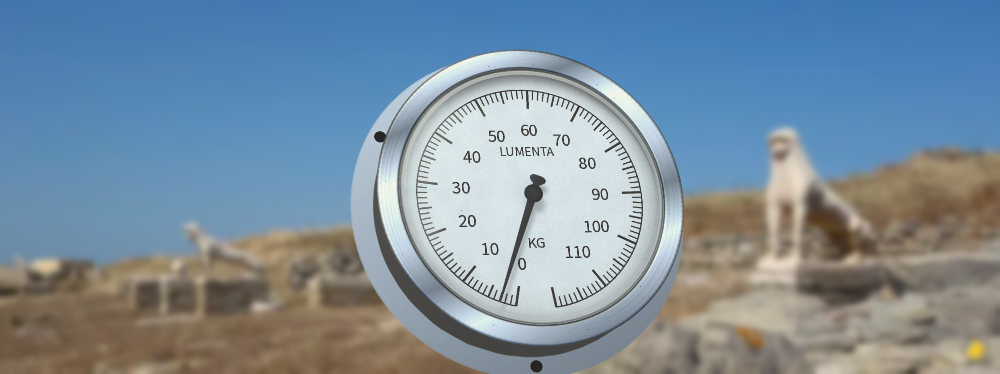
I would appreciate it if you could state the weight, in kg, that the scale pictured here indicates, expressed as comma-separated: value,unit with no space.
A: 3,kg
